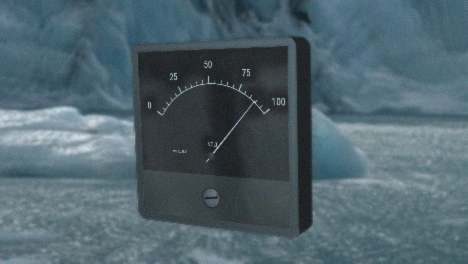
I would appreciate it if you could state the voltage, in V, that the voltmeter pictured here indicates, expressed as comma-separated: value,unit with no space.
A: 90,V
